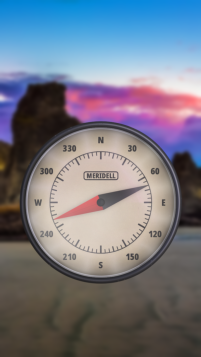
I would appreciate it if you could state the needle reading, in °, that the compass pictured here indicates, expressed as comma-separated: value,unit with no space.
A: 250,°
